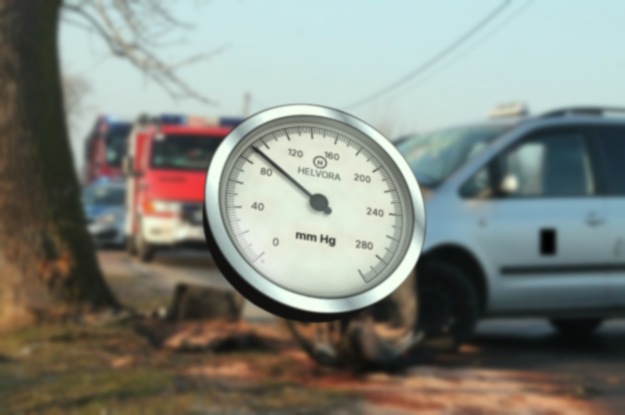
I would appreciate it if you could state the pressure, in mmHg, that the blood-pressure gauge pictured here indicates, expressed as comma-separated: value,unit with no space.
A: 90,mmHg
